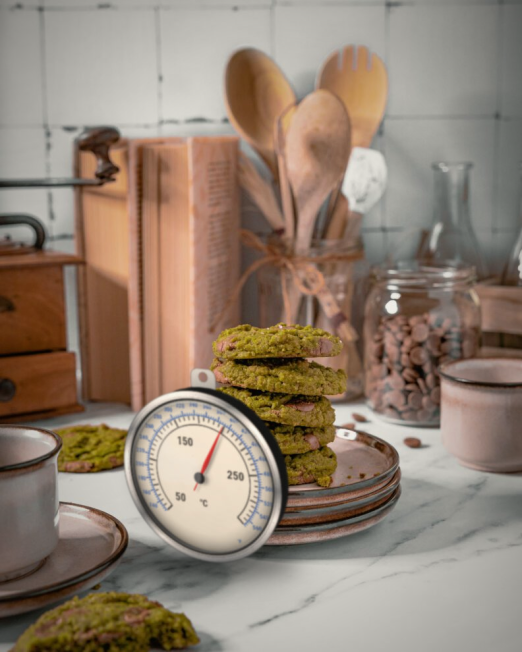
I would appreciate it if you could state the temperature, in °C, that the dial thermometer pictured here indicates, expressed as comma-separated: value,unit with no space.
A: 200,°C
